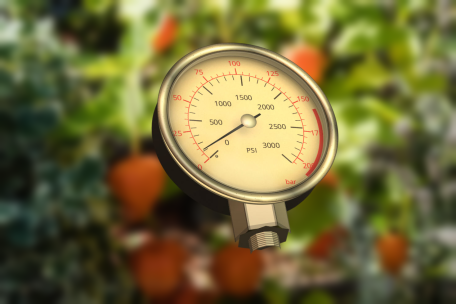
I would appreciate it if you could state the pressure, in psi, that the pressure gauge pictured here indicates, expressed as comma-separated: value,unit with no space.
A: 100,psi
